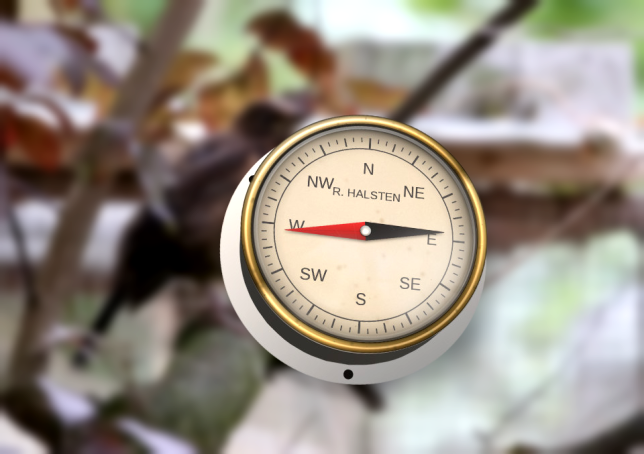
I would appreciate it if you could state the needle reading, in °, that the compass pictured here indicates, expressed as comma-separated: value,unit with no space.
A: 265,°
